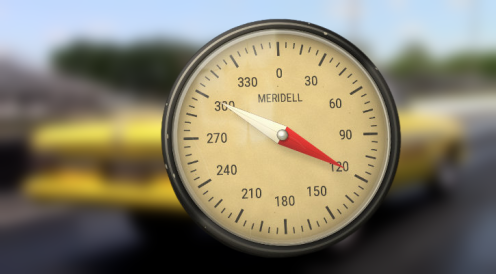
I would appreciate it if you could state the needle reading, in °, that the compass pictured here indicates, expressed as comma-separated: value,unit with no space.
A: 120,°
